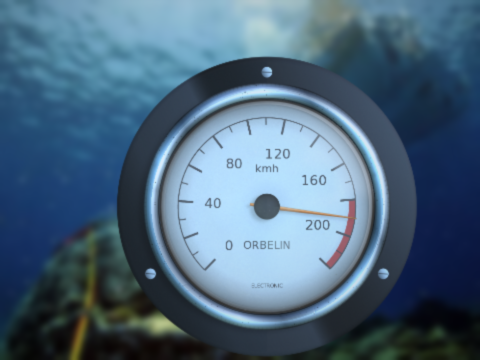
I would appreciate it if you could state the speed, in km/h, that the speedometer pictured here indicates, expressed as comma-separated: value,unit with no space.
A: 190,km/h
